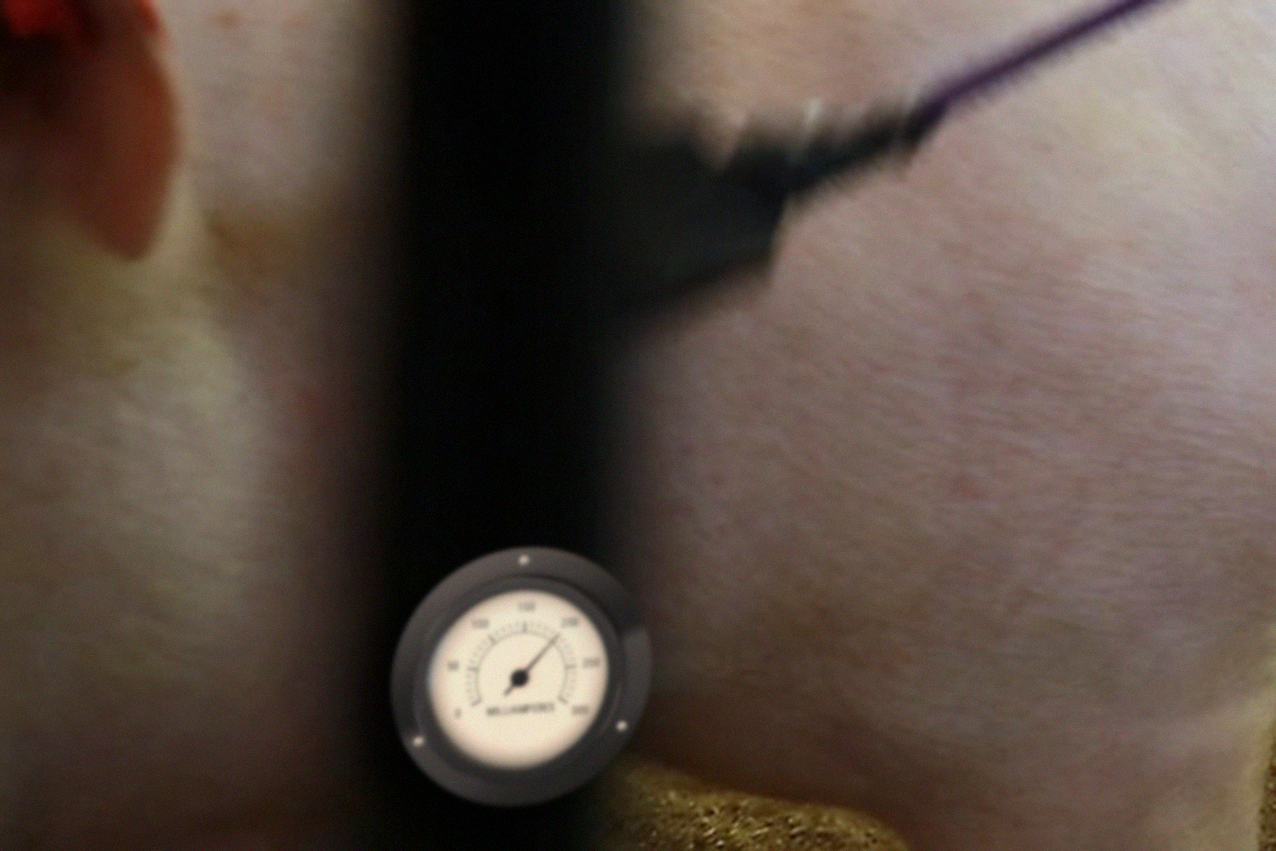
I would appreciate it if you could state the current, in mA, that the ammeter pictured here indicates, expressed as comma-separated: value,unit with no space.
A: 200,mA
